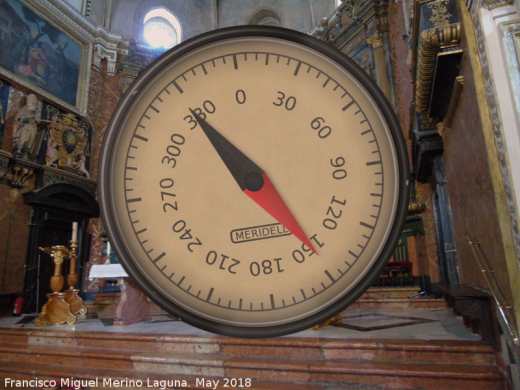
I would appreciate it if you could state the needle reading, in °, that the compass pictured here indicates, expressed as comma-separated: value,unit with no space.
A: 147.5,°
